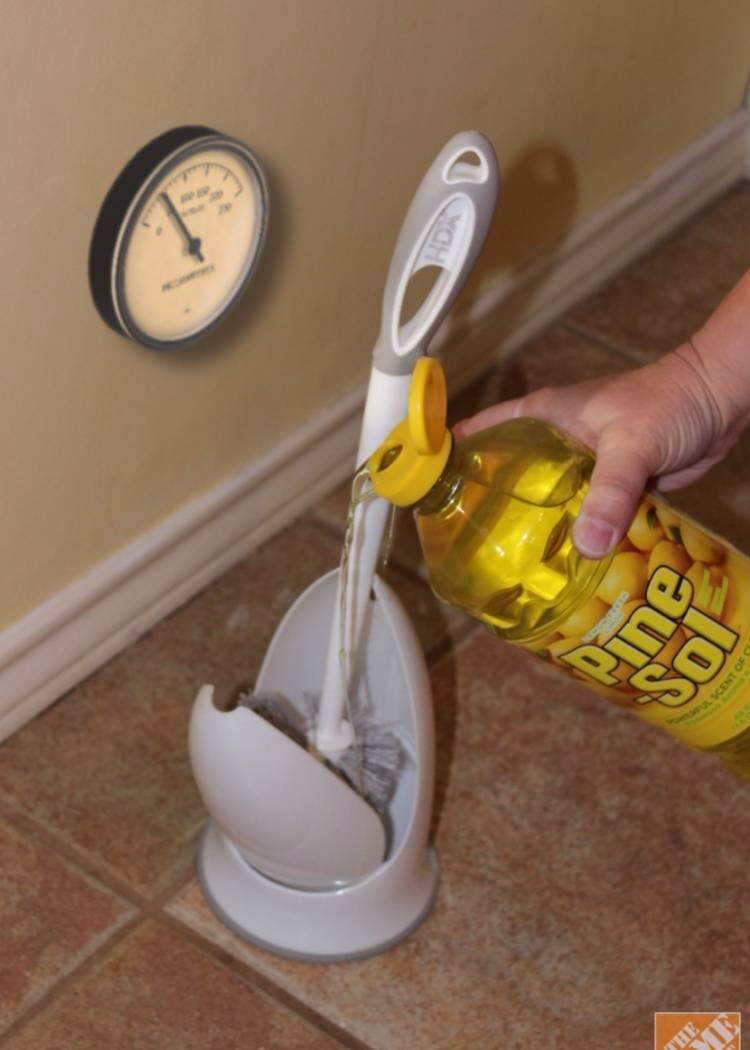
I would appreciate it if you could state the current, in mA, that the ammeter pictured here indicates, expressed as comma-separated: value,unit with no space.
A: 50,mA
